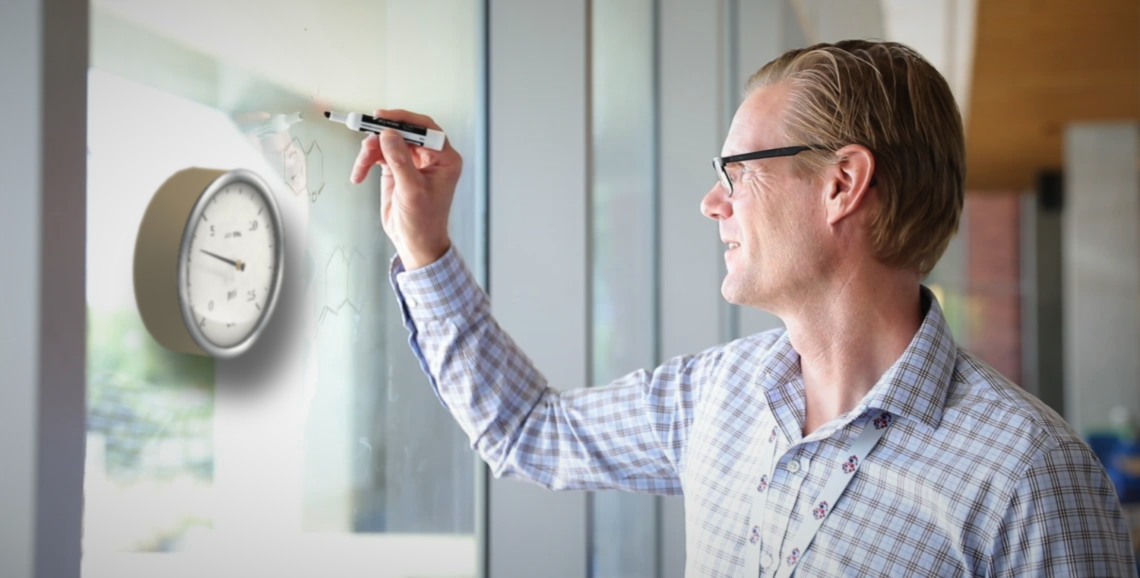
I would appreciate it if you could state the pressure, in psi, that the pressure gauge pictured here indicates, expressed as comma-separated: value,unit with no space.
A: 3.5,psi
